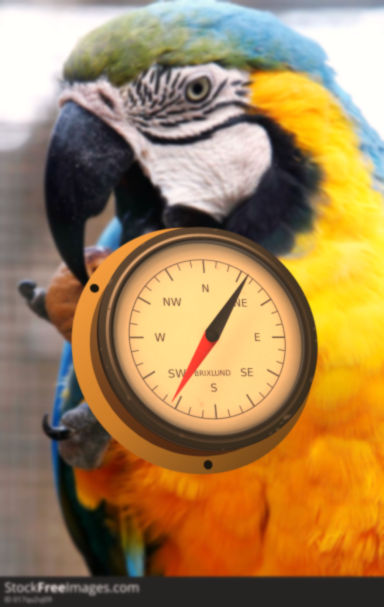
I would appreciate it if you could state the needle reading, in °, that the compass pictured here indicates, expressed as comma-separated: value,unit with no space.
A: 215,°
